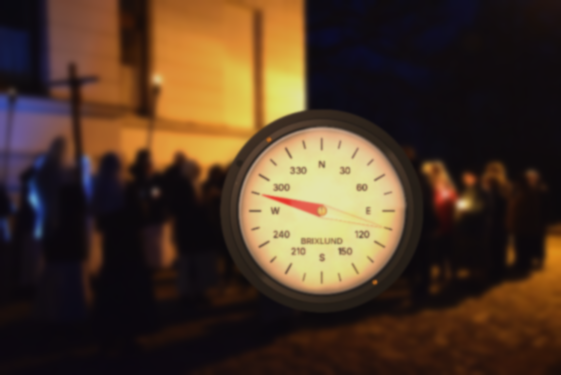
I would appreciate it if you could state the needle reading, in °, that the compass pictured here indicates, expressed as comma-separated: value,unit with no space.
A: 285,°
